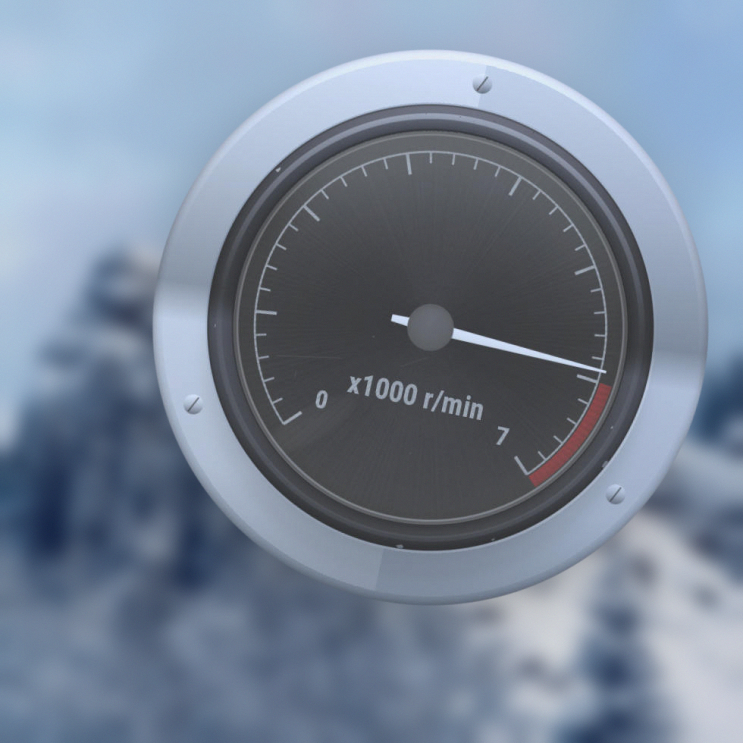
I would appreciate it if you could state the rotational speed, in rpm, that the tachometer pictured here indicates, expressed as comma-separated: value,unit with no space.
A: 5900,rpm
